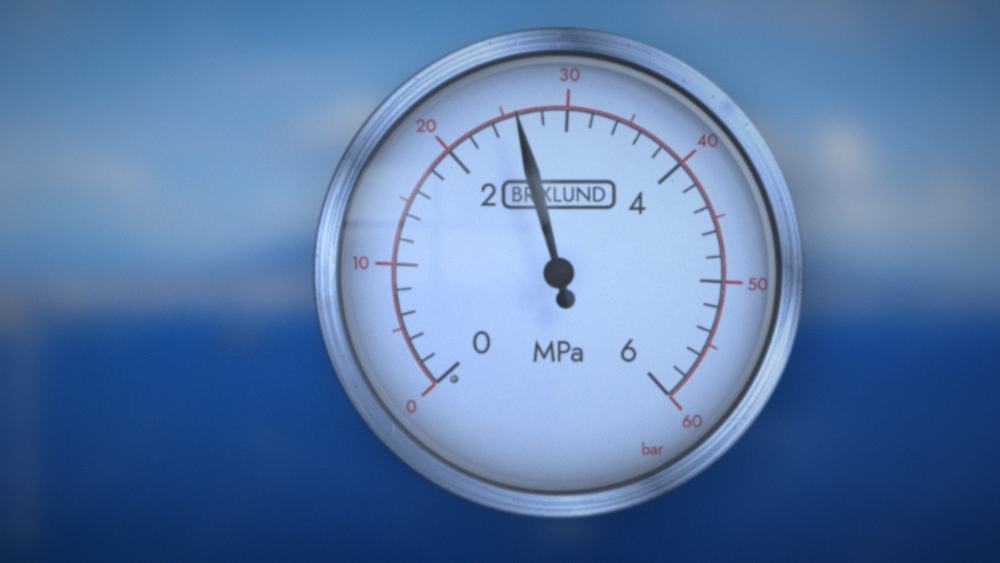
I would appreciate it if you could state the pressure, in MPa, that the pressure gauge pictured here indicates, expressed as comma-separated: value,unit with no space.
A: 2.6,MPa
